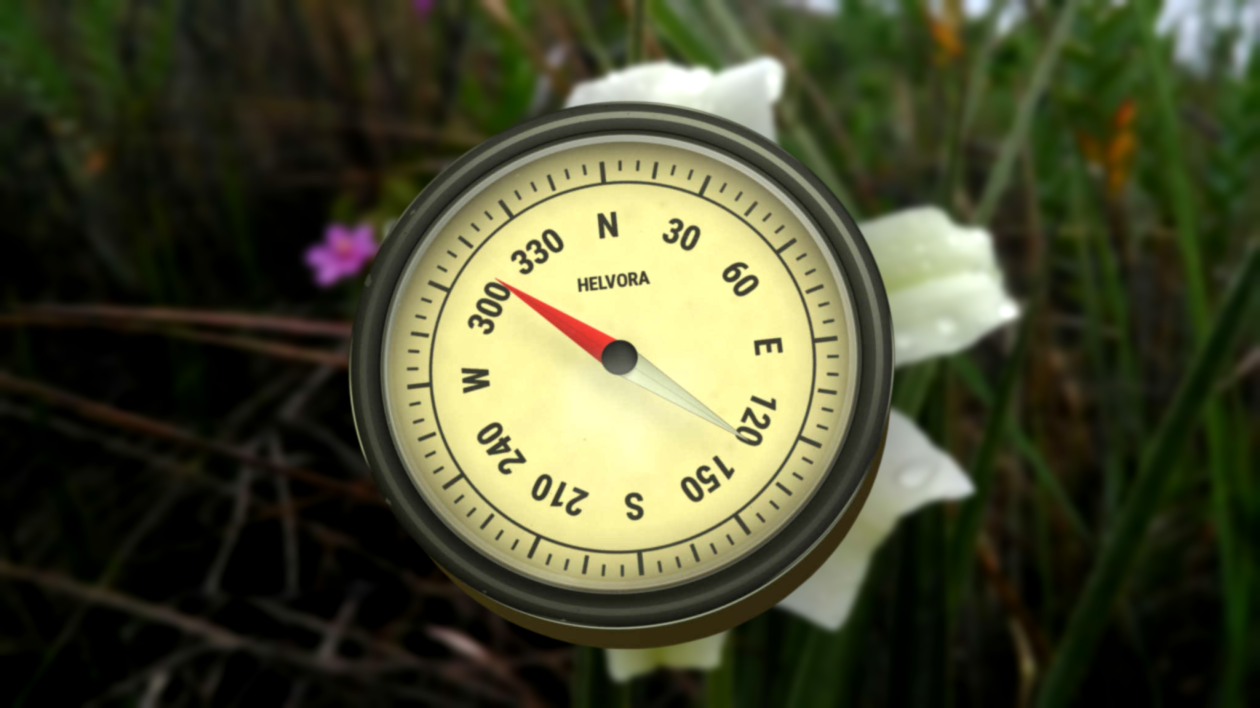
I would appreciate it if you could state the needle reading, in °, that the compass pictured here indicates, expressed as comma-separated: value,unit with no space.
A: 310,°
